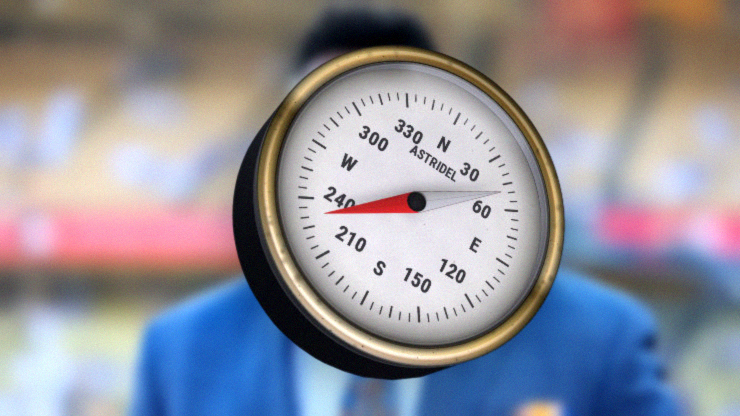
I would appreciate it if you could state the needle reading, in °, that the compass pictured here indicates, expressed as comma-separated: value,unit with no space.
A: 230,°
